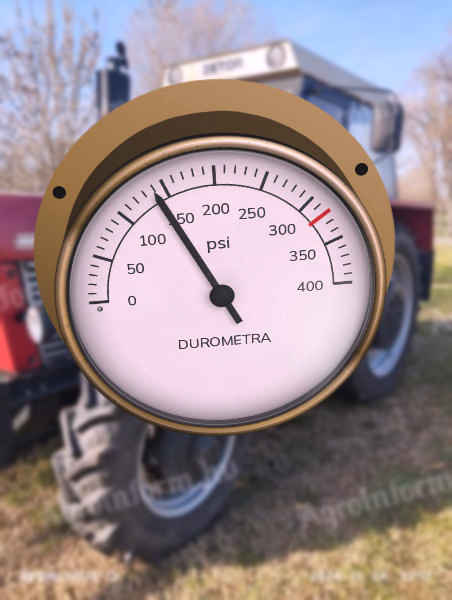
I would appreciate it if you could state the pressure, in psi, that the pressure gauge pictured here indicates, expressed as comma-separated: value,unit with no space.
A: 140,psi
